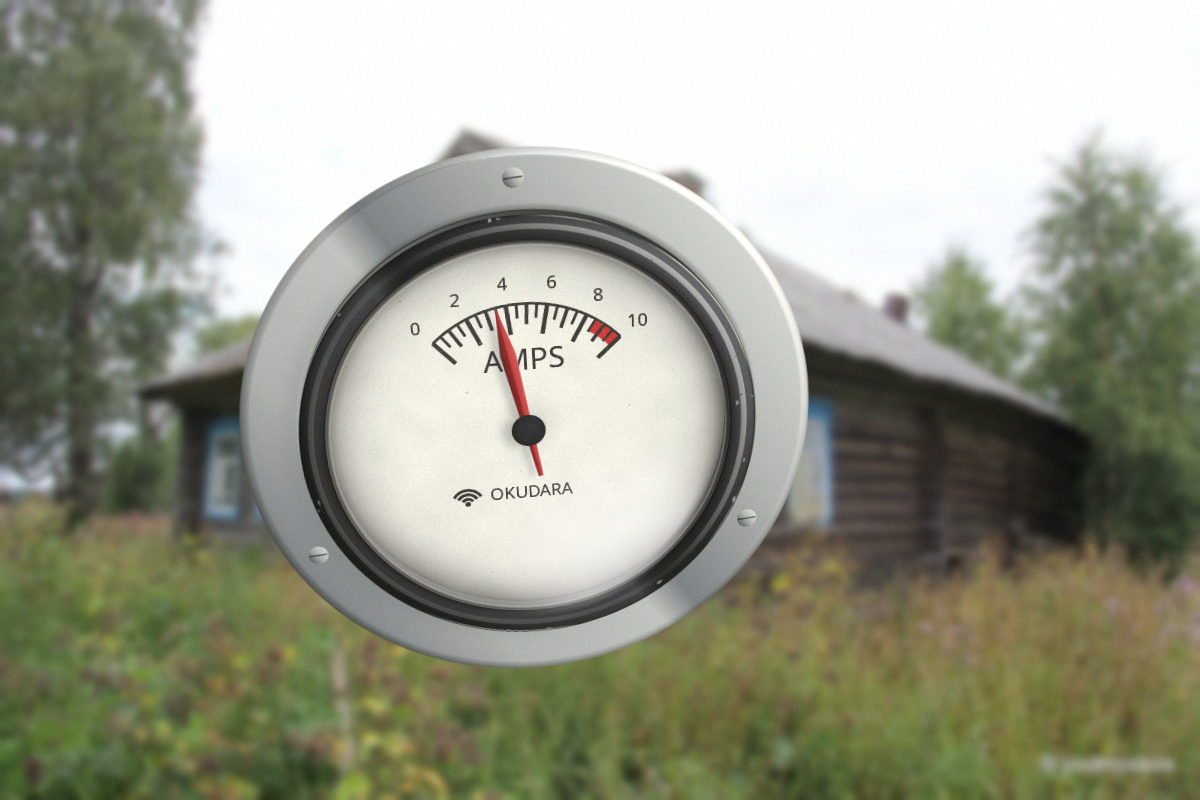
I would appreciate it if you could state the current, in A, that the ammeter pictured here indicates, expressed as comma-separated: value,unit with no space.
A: 3.5,A
